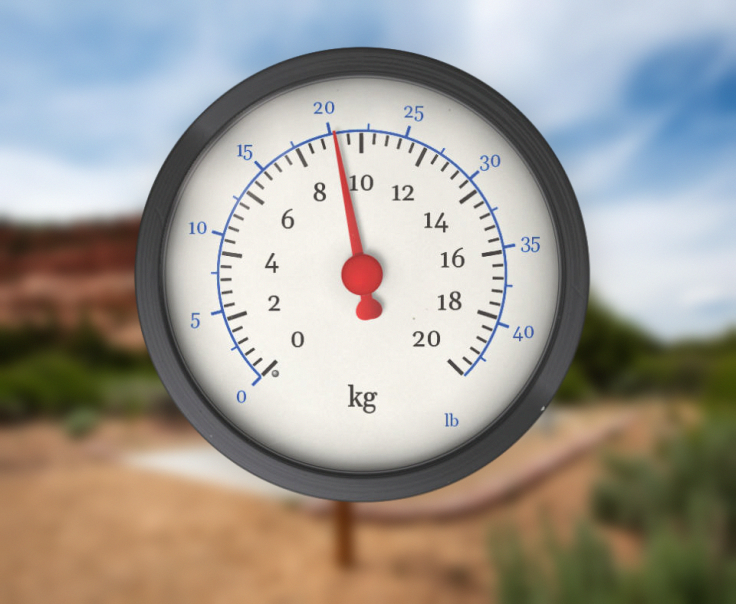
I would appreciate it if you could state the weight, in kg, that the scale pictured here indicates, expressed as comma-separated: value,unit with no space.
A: 9.2,kg
